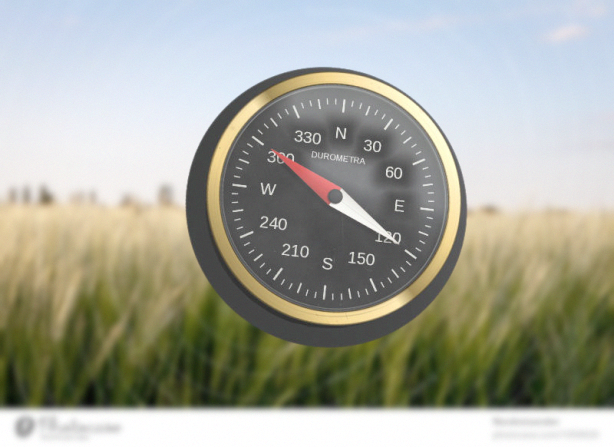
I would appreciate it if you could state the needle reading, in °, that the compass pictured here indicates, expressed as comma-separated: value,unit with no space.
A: 300,°
